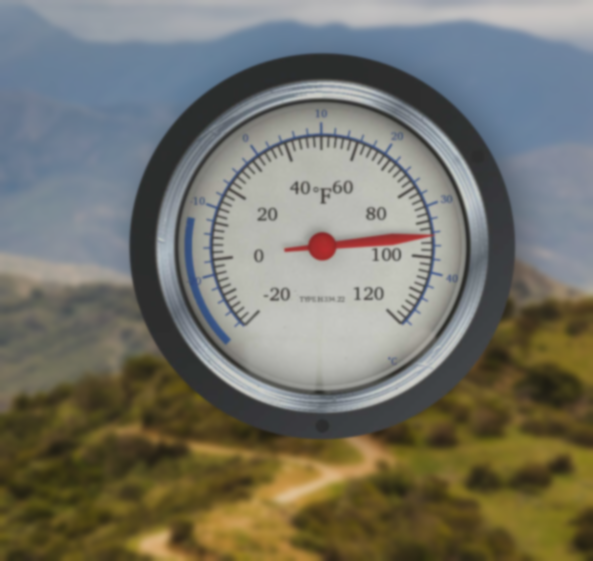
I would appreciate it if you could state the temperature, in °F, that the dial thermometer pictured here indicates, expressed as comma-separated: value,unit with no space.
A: 94,°F
